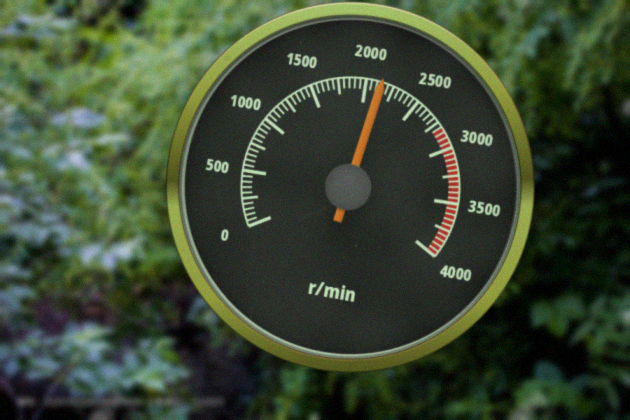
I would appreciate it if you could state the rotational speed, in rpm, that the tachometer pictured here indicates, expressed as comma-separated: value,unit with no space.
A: 2150,rpm
